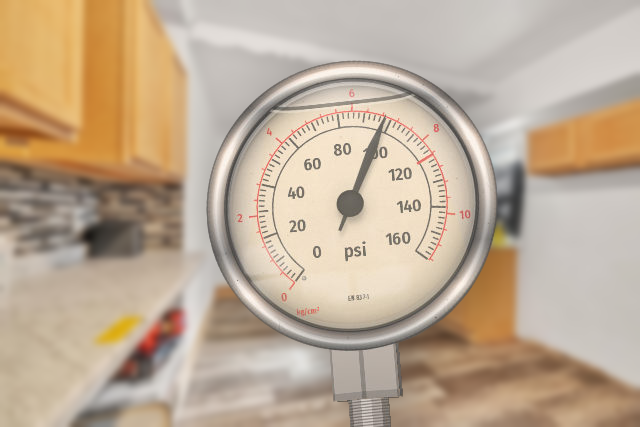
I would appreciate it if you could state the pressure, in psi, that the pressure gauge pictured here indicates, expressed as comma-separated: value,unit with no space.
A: 98,psi
